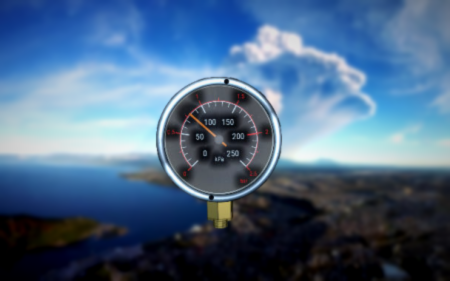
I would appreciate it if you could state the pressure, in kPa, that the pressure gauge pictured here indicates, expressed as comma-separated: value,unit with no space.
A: 80,kPa
